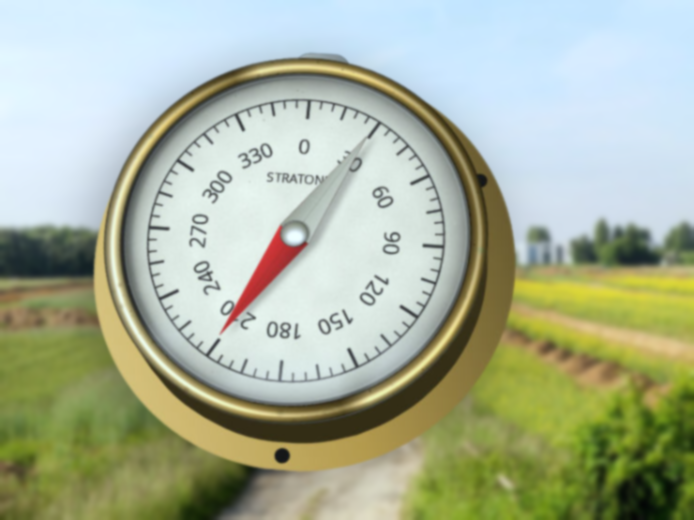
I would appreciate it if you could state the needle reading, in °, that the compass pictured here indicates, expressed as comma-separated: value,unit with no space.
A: 210,°
